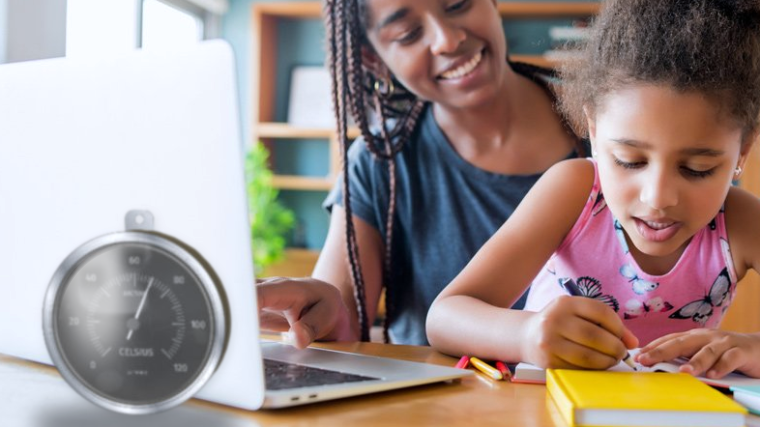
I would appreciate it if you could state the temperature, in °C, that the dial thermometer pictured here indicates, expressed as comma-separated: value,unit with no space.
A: 70,°C
